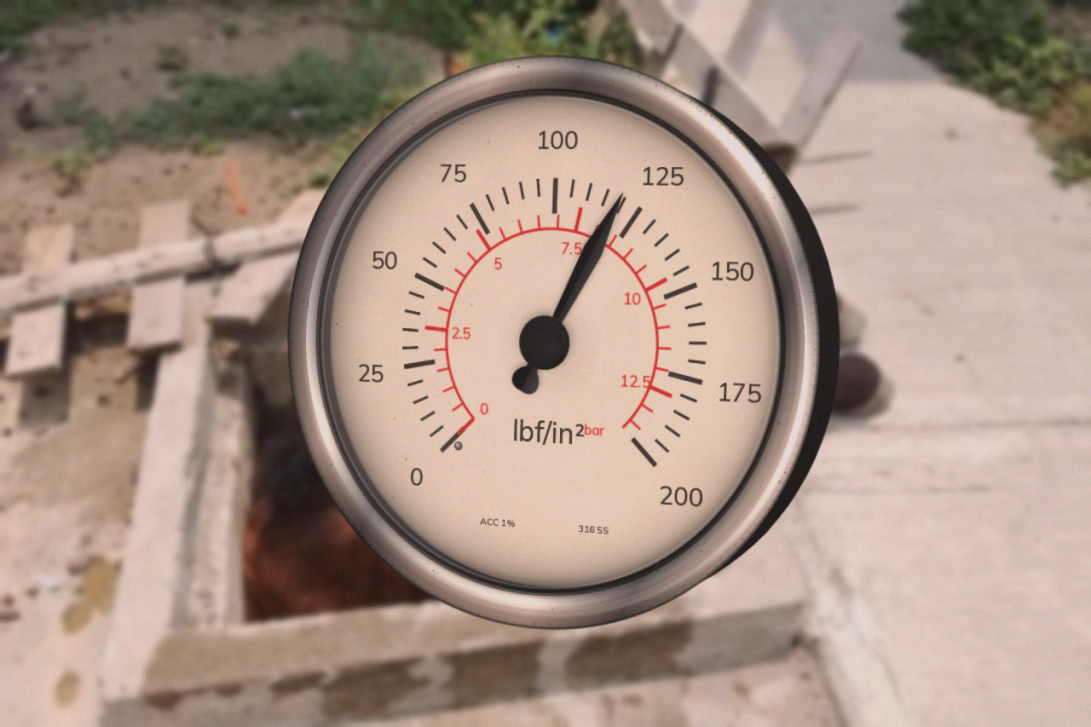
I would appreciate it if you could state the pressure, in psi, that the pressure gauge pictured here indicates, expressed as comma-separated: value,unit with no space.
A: 120,psi
